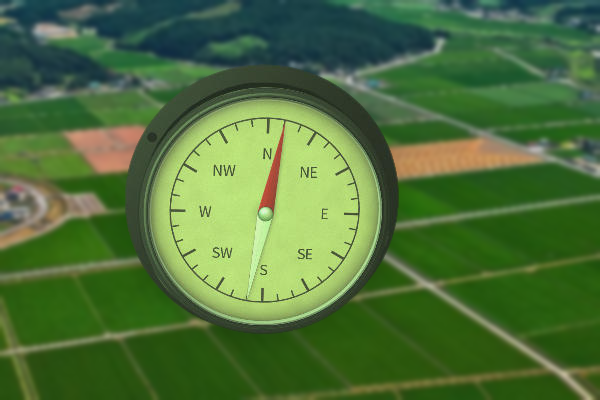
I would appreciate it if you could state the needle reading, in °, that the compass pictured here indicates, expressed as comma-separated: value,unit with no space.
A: 10,°
